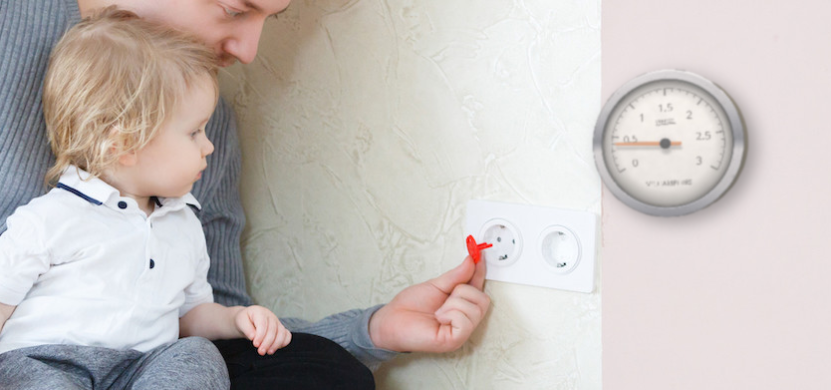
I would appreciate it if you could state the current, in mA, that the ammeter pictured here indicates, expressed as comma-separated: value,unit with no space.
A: 0.4,mA
